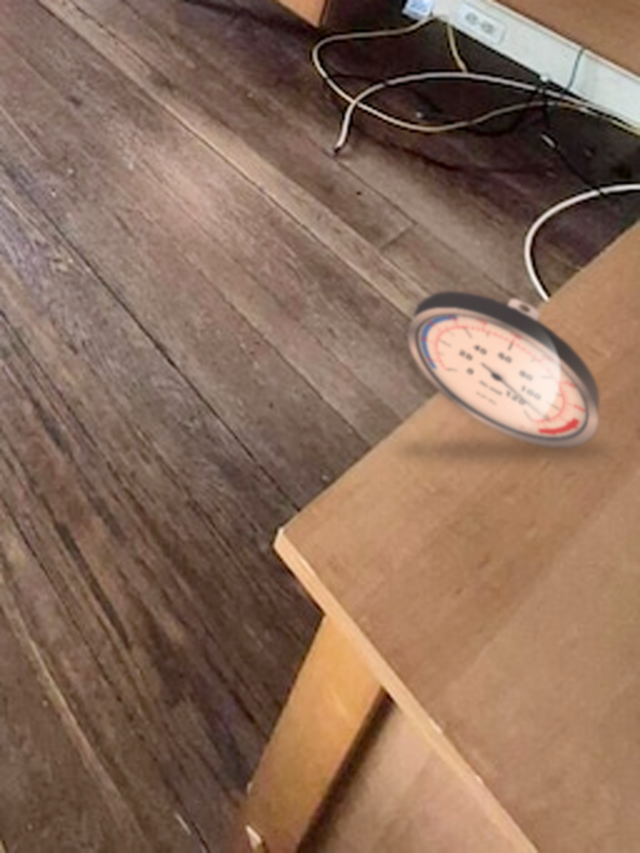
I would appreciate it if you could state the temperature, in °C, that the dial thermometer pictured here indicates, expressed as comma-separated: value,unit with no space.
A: 110,°C
